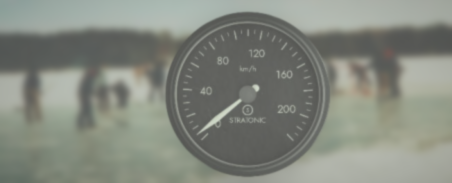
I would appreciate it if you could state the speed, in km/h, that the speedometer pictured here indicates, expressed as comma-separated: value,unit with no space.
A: 5,km/h
